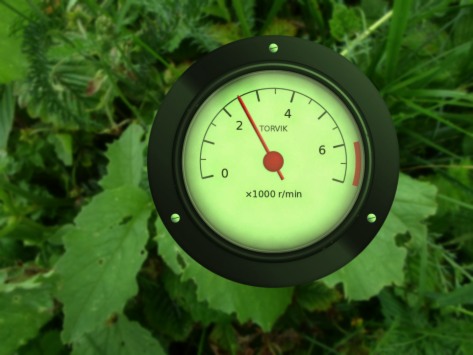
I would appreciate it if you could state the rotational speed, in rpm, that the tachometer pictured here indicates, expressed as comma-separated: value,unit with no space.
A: 2500,rpm
